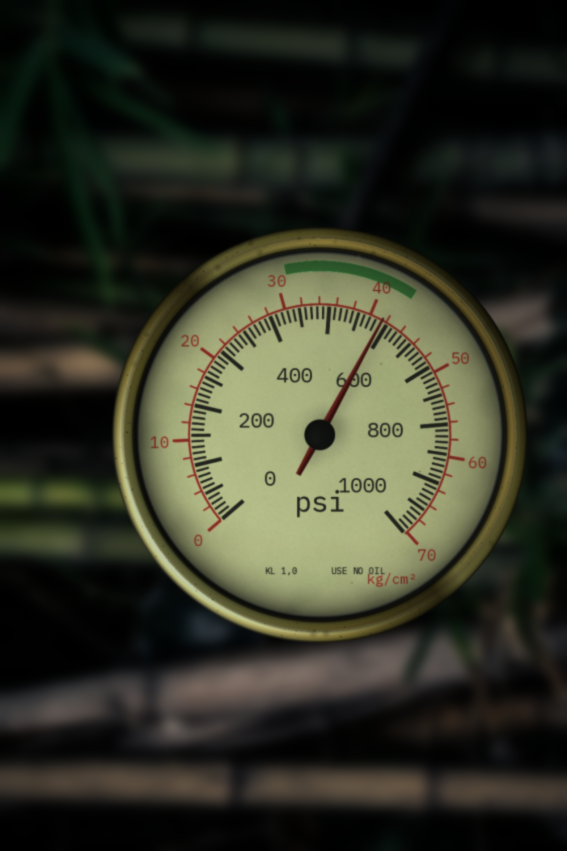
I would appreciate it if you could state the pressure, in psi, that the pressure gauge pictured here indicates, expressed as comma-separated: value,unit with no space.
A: 590,psi
